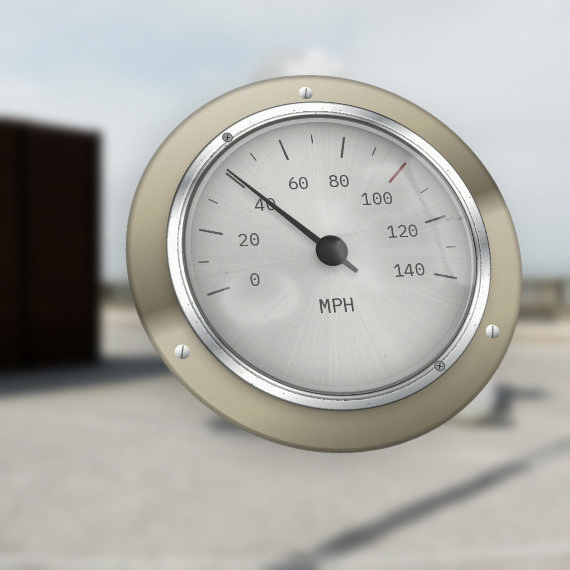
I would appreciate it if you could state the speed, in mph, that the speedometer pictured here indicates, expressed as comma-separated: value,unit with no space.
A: 40,mph
